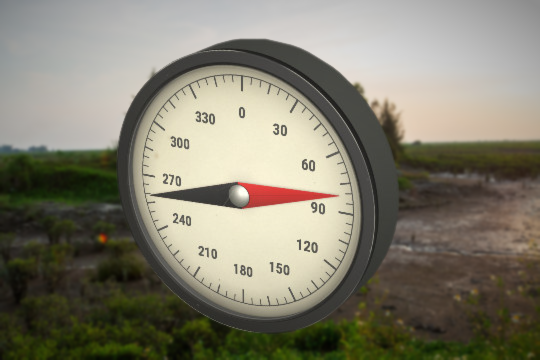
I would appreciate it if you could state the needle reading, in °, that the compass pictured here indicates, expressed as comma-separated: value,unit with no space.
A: 80,°
